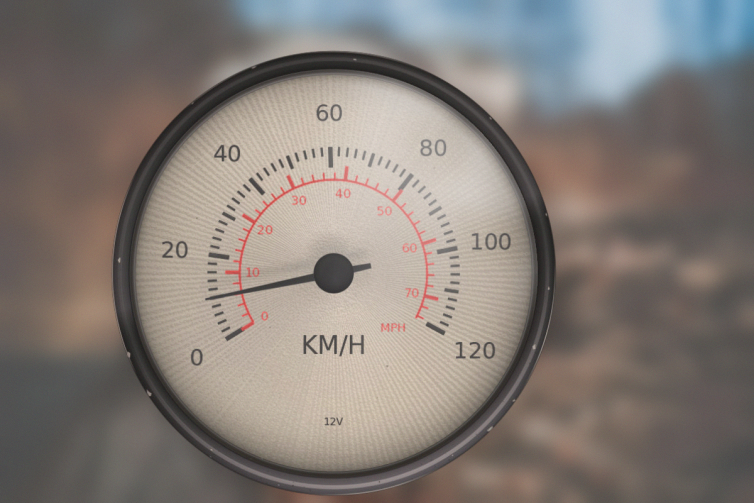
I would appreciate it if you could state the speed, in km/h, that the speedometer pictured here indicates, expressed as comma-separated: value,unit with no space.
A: 10,km/h
